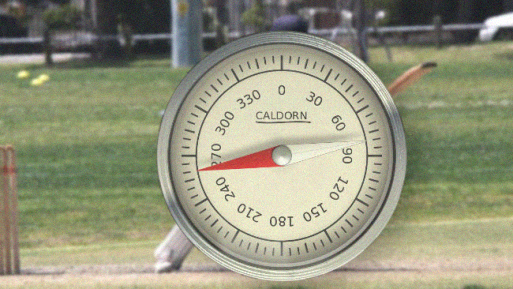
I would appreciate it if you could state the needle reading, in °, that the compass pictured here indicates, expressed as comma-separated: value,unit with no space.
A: 260,°
